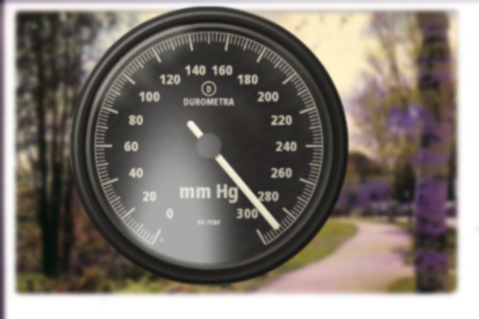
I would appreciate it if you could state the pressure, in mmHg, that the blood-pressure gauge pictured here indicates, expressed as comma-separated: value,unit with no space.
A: 290,mmHg
